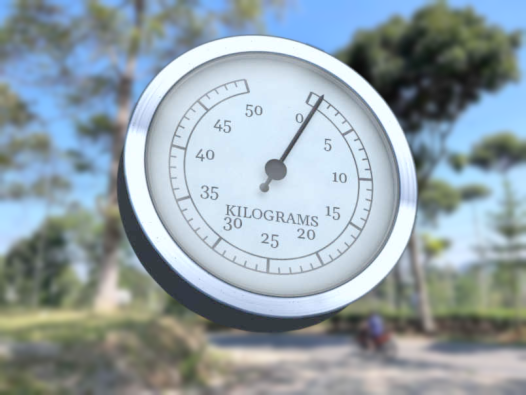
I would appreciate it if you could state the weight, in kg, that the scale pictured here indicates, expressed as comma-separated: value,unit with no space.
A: 1,kg
